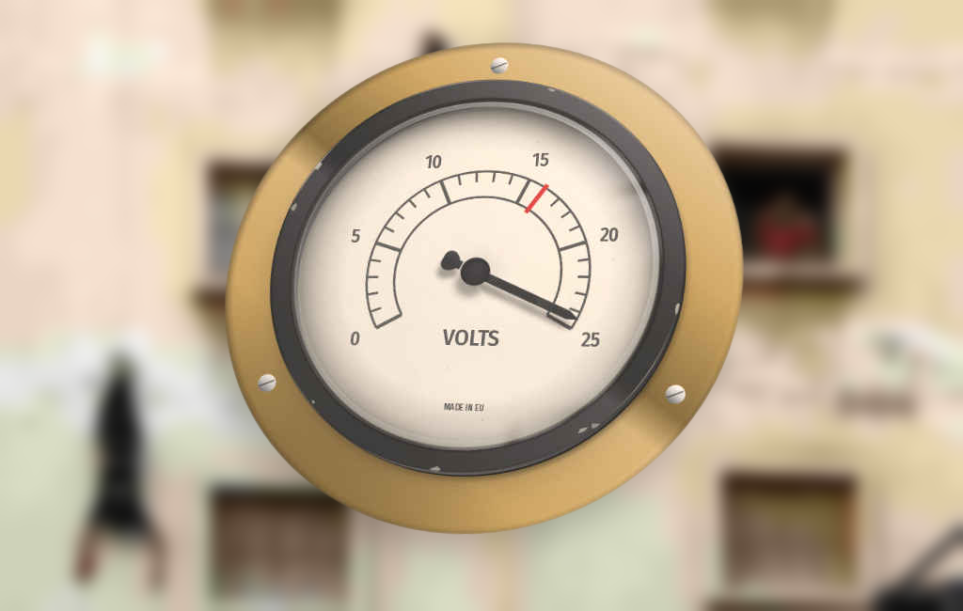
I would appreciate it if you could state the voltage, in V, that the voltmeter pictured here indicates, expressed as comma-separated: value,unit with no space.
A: 24.5,V
